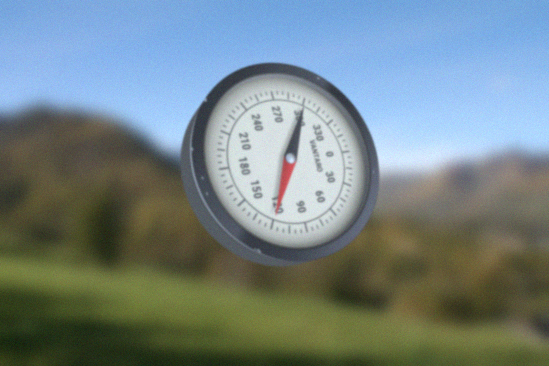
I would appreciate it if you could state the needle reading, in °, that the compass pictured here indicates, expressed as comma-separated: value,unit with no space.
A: 120,°
